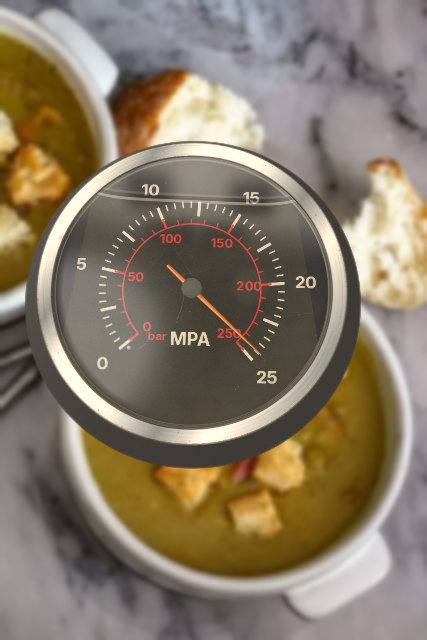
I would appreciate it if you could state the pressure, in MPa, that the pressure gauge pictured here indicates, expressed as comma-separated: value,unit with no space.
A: 24.5,MPa
